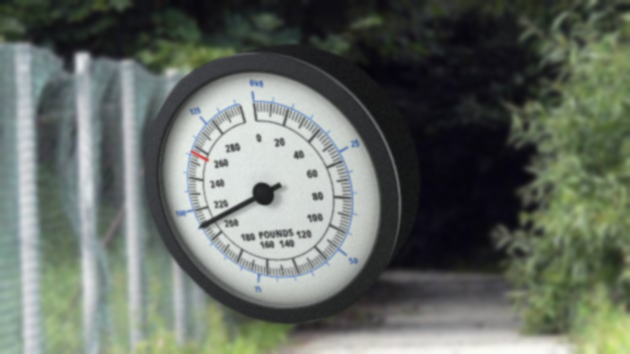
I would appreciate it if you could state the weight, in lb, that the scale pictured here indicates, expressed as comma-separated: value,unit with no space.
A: 210,lb
